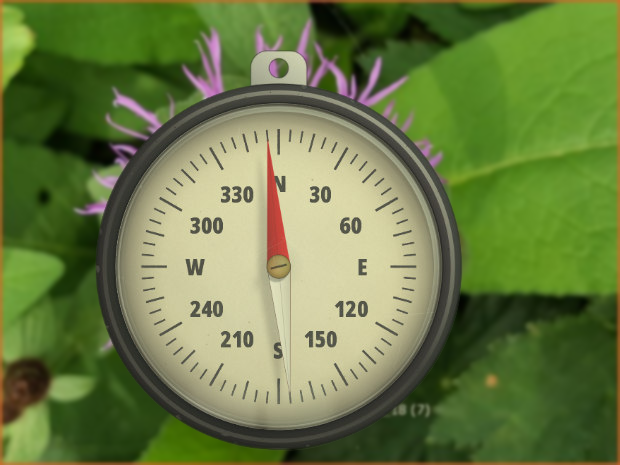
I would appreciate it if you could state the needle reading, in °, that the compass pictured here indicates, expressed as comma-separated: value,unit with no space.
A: 355,°
